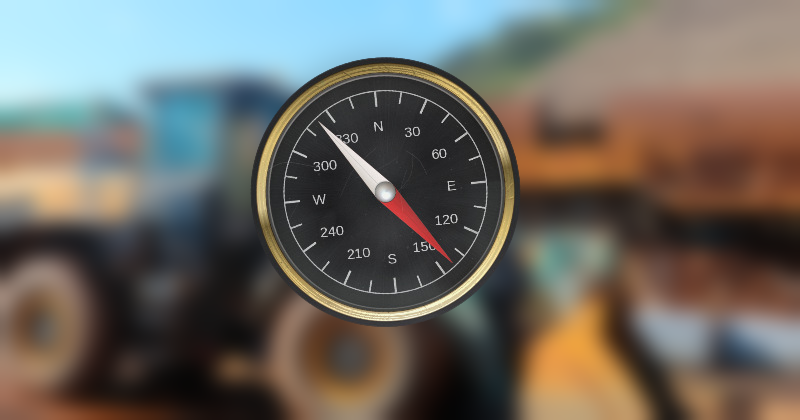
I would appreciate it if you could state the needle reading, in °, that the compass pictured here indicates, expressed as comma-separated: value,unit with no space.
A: 142.5,°
